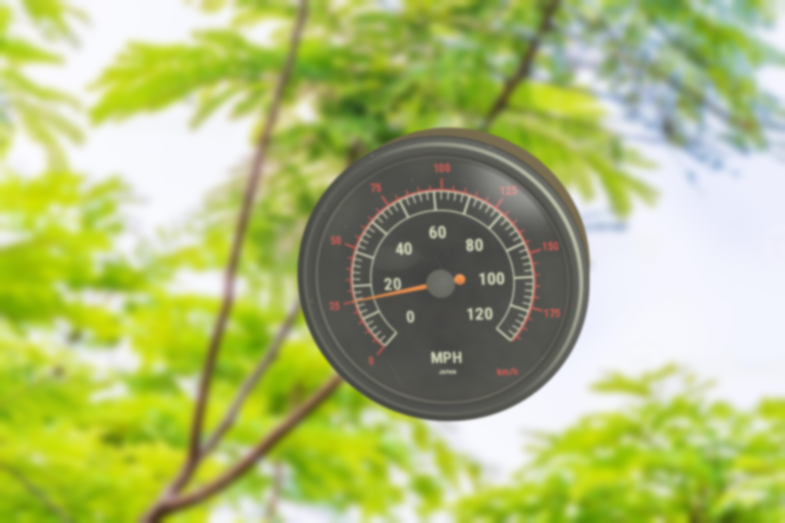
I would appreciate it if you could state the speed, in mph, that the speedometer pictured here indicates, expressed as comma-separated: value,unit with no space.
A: 16,mph
